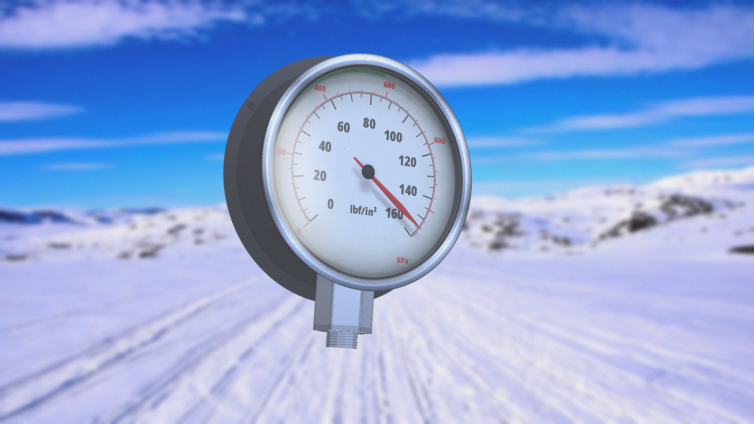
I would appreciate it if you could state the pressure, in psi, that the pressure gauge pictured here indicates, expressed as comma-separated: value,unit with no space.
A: 155,psi
